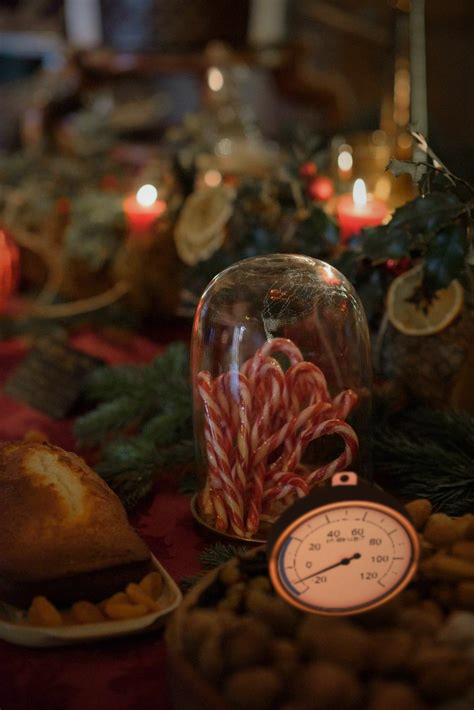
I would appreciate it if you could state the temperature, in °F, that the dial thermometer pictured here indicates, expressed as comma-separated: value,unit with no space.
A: -10,°F
